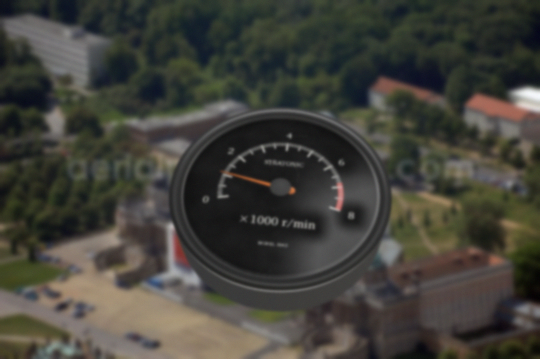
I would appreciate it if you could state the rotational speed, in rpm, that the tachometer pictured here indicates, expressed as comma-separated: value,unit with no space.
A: 1000,rpm
